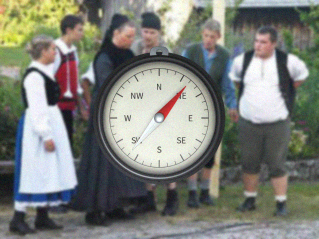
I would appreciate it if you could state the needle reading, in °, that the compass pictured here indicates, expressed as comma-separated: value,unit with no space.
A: 40,°
